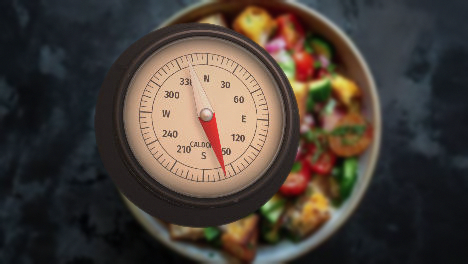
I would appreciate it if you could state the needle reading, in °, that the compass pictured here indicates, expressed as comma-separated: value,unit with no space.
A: 160,°
